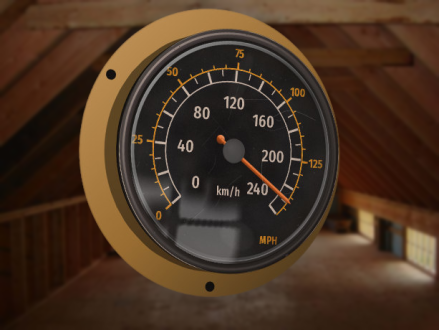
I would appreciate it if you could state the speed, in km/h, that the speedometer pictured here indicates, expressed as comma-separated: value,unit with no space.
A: 230,km/h
